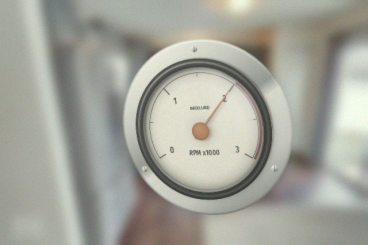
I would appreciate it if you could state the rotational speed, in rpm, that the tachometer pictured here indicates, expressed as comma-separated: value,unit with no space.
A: 2000,rpm
